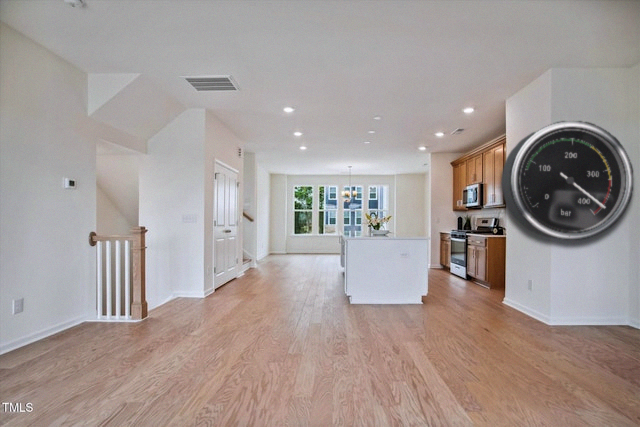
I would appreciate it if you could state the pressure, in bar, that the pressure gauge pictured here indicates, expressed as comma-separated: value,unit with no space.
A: 380,bar
